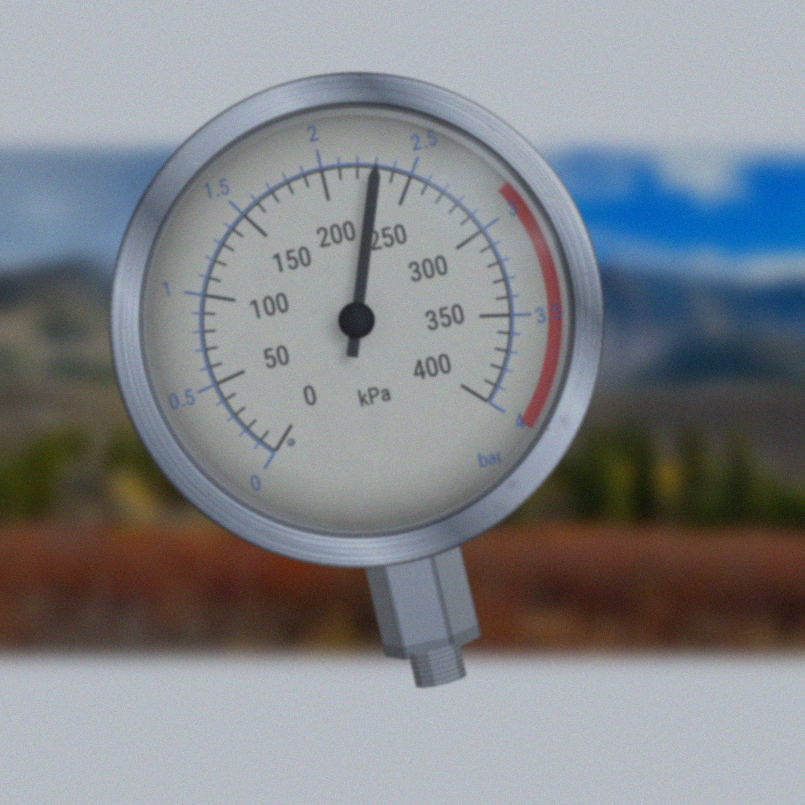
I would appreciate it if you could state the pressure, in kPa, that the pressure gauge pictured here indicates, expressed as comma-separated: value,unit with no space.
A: 230,kPa
